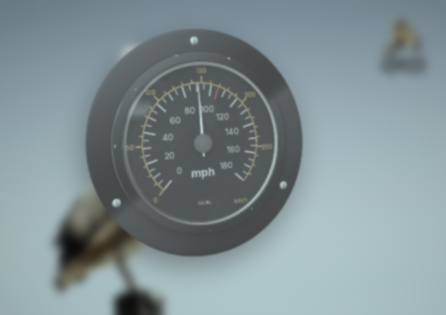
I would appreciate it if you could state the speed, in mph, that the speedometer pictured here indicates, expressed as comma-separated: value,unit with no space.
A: 90,mph
